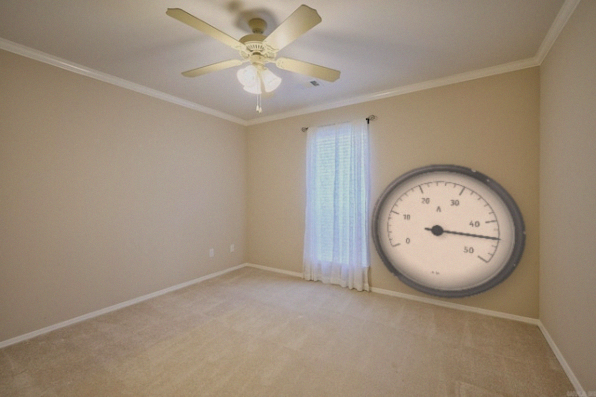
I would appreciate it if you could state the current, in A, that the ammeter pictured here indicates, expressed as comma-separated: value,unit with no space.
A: 44,A
